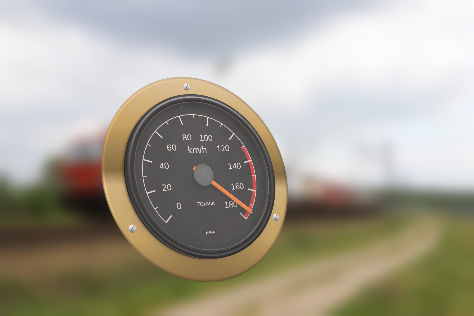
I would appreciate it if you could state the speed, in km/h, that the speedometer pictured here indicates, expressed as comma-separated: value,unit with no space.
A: 175,km/h
